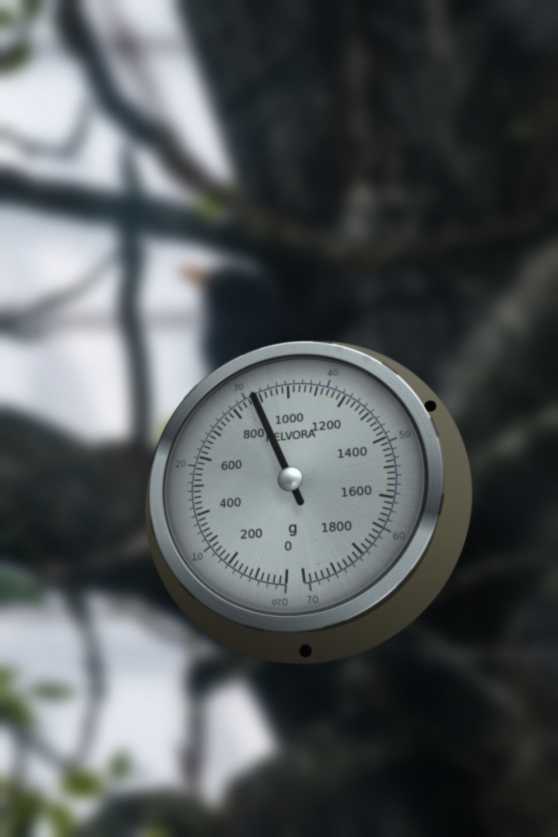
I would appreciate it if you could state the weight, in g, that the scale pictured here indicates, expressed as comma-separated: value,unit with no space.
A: 880,g
